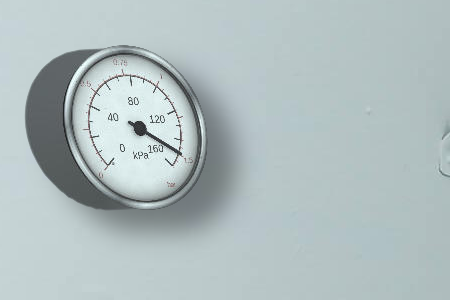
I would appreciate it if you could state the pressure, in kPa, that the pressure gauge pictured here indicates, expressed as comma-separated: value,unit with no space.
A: 150,kPa
